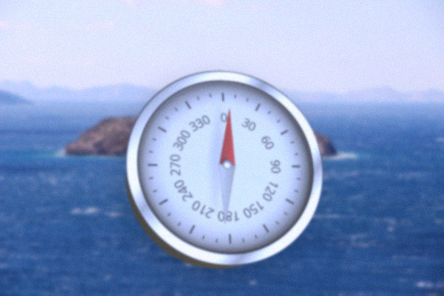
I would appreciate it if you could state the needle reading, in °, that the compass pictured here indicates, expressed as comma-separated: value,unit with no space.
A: 5,°
